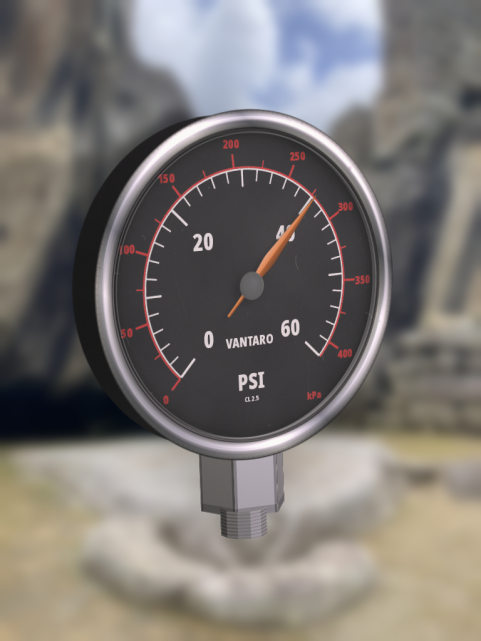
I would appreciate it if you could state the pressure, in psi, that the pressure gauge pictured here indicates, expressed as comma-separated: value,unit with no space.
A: 40,psi
